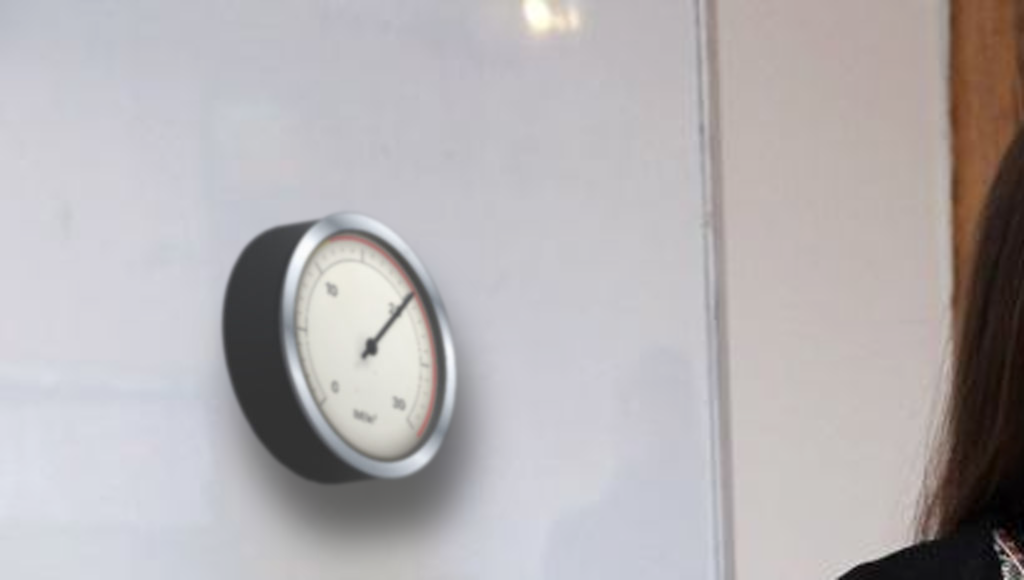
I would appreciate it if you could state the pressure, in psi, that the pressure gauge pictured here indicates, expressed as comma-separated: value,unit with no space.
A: 20,psi
